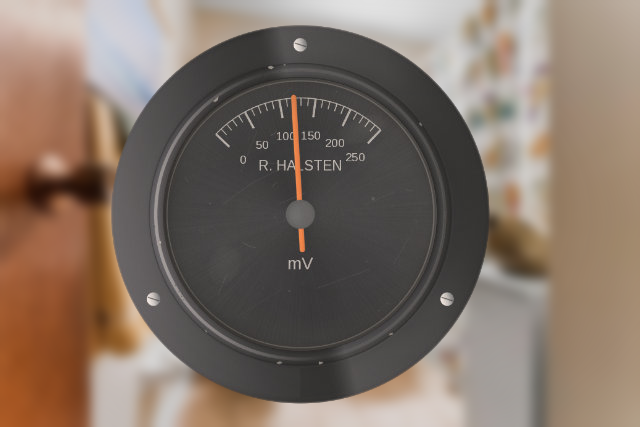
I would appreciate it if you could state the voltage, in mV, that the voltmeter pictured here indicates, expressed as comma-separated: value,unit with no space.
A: 120,mV
